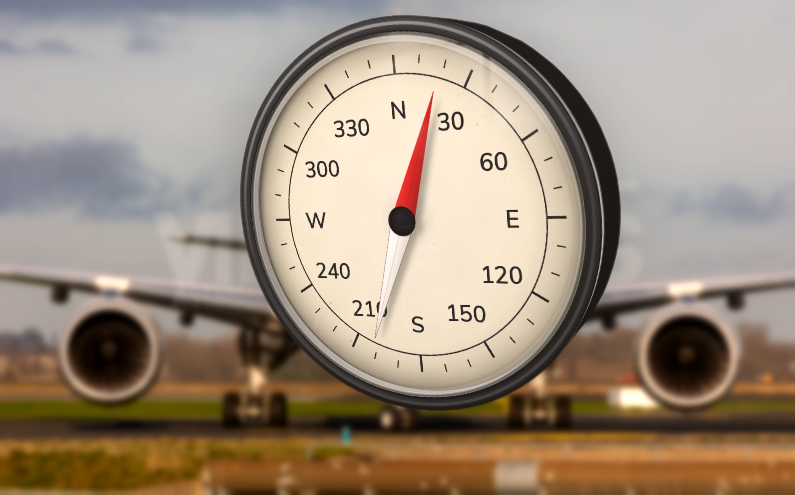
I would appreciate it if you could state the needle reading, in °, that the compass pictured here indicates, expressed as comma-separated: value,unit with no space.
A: 20,°
